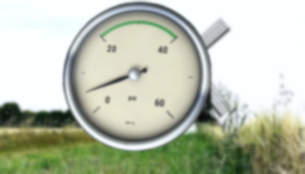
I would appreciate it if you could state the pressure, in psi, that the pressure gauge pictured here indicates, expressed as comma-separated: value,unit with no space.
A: 5,psi
